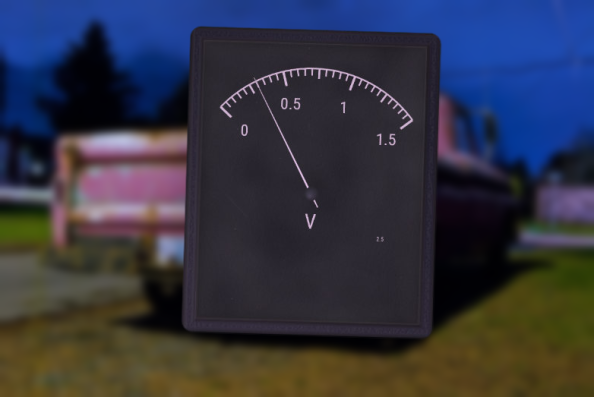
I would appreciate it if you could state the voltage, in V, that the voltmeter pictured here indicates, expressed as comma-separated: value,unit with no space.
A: 0.3,V
